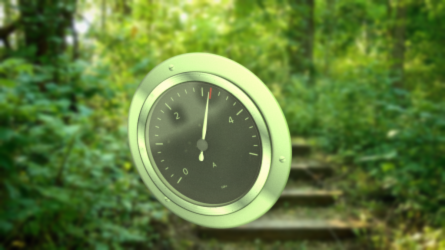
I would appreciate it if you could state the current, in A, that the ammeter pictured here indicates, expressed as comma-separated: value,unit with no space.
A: 3.2,A
